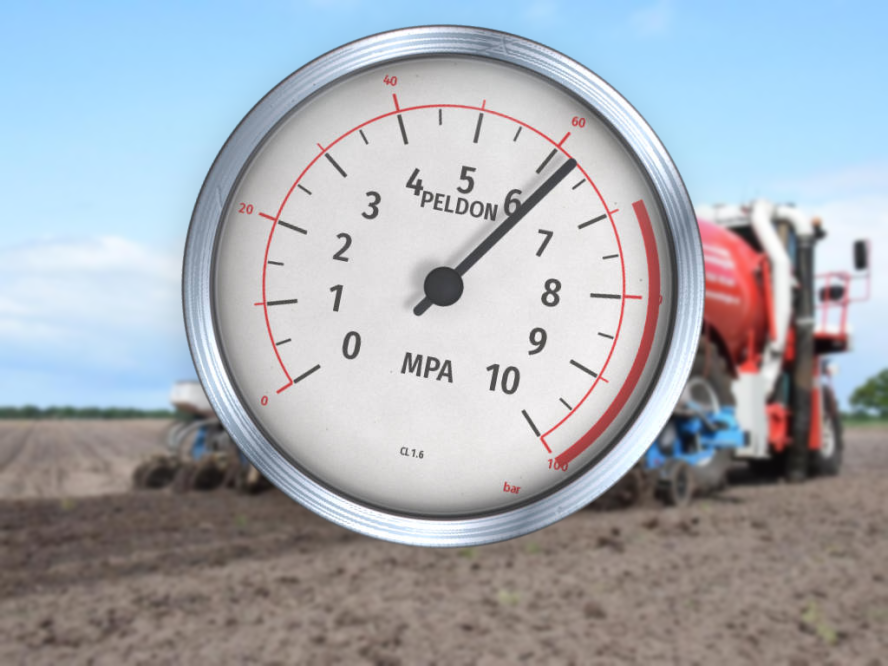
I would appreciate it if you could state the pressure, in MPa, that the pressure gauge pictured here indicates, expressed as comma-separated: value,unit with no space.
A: 6.25,MPa
